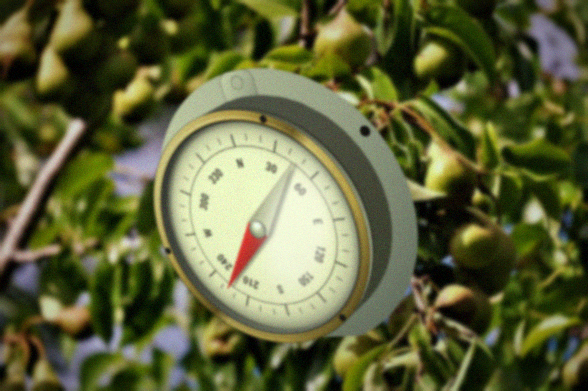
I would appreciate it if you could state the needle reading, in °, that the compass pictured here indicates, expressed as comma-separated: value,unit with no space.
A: 225,°
